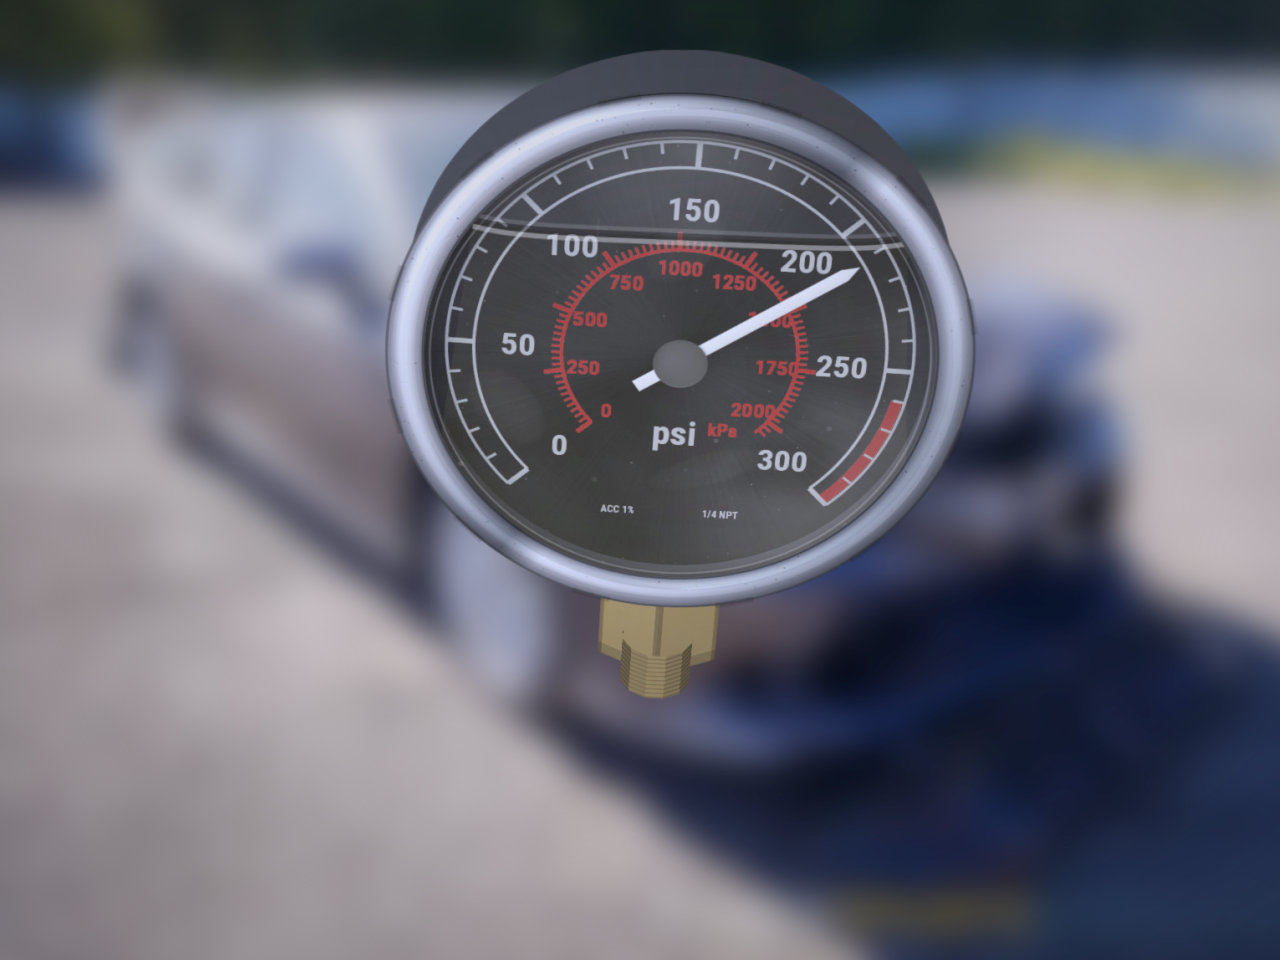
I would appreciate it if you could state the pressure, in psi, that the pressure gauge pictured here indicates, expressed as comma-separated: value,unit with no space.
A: 210,psi
